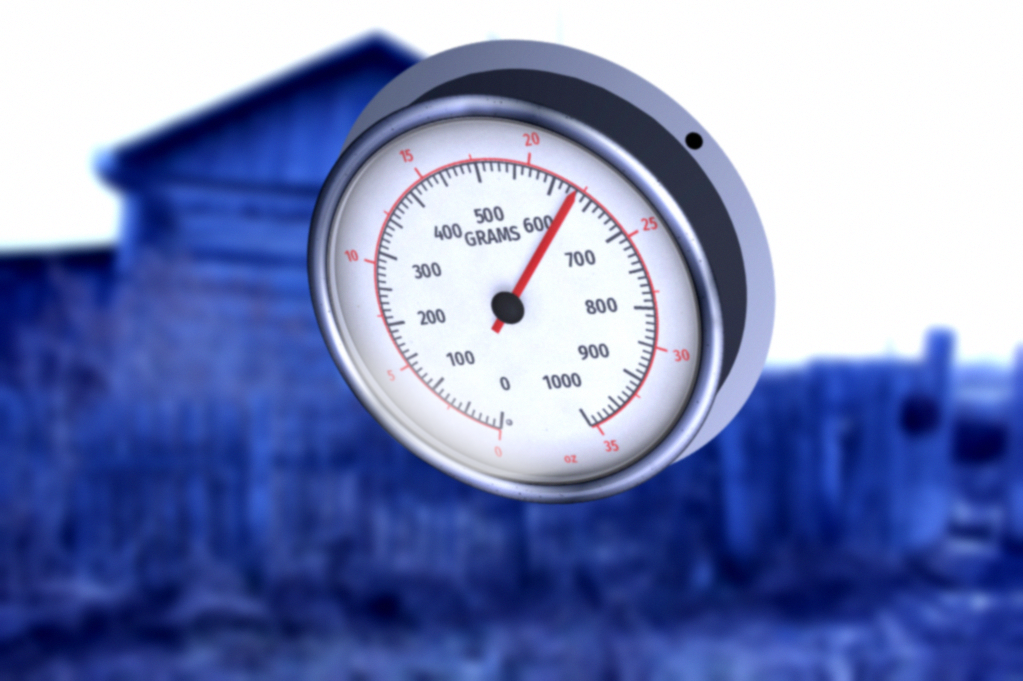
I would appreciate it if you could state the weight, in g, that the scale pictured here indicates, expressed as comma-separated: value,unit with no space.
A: 630,g
